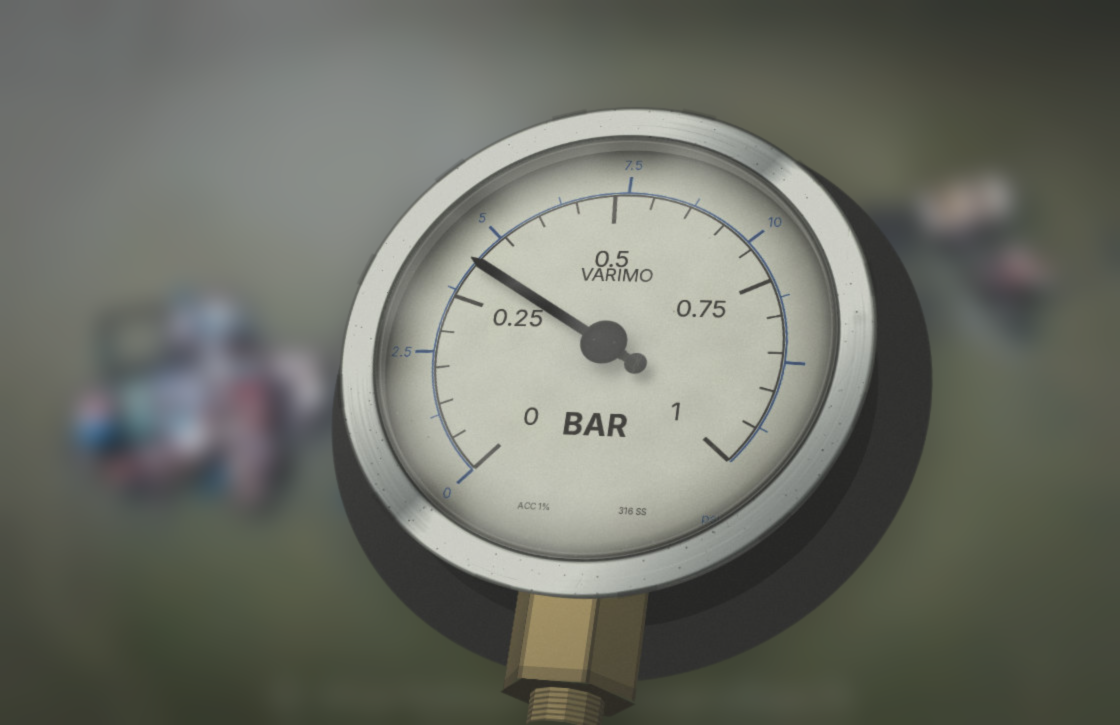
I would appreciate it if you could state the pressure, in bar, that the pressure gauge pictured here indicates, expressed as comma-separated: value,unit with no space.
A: 0.3,bar
